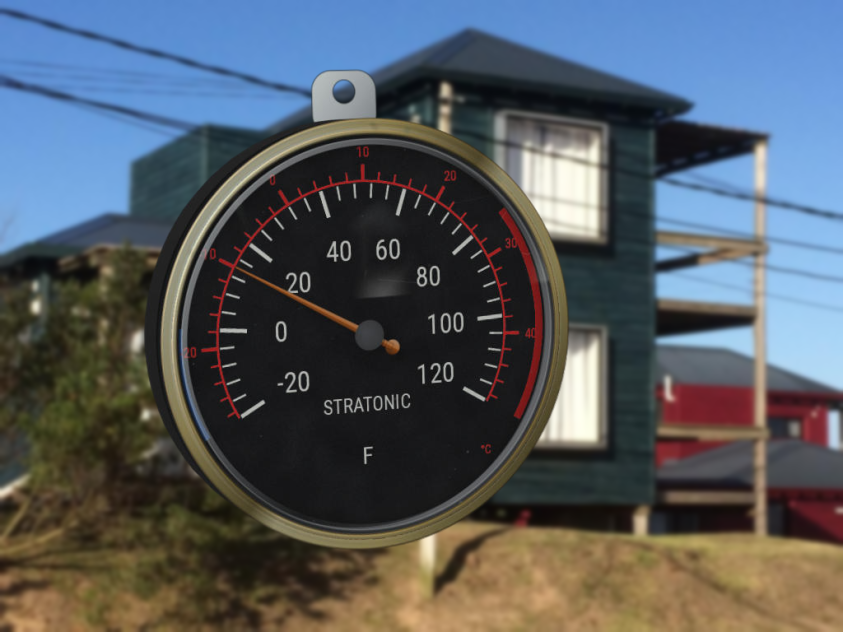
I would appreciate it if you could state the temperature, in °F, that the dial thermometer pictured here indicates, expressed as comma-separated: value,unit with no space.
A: 14,°F
